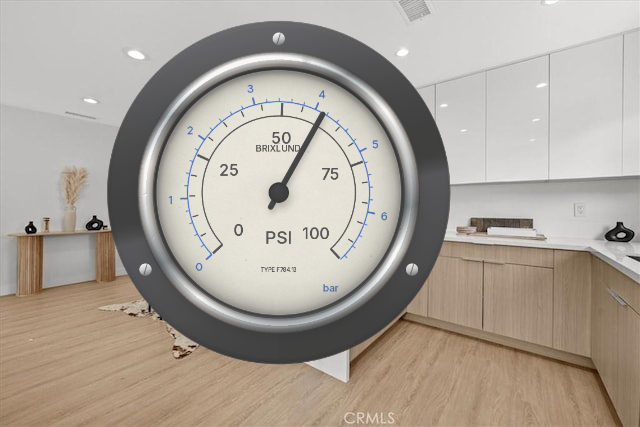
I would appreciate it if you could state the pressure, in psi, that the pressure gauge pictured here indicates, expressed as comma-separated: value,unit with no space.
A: 60,psi
